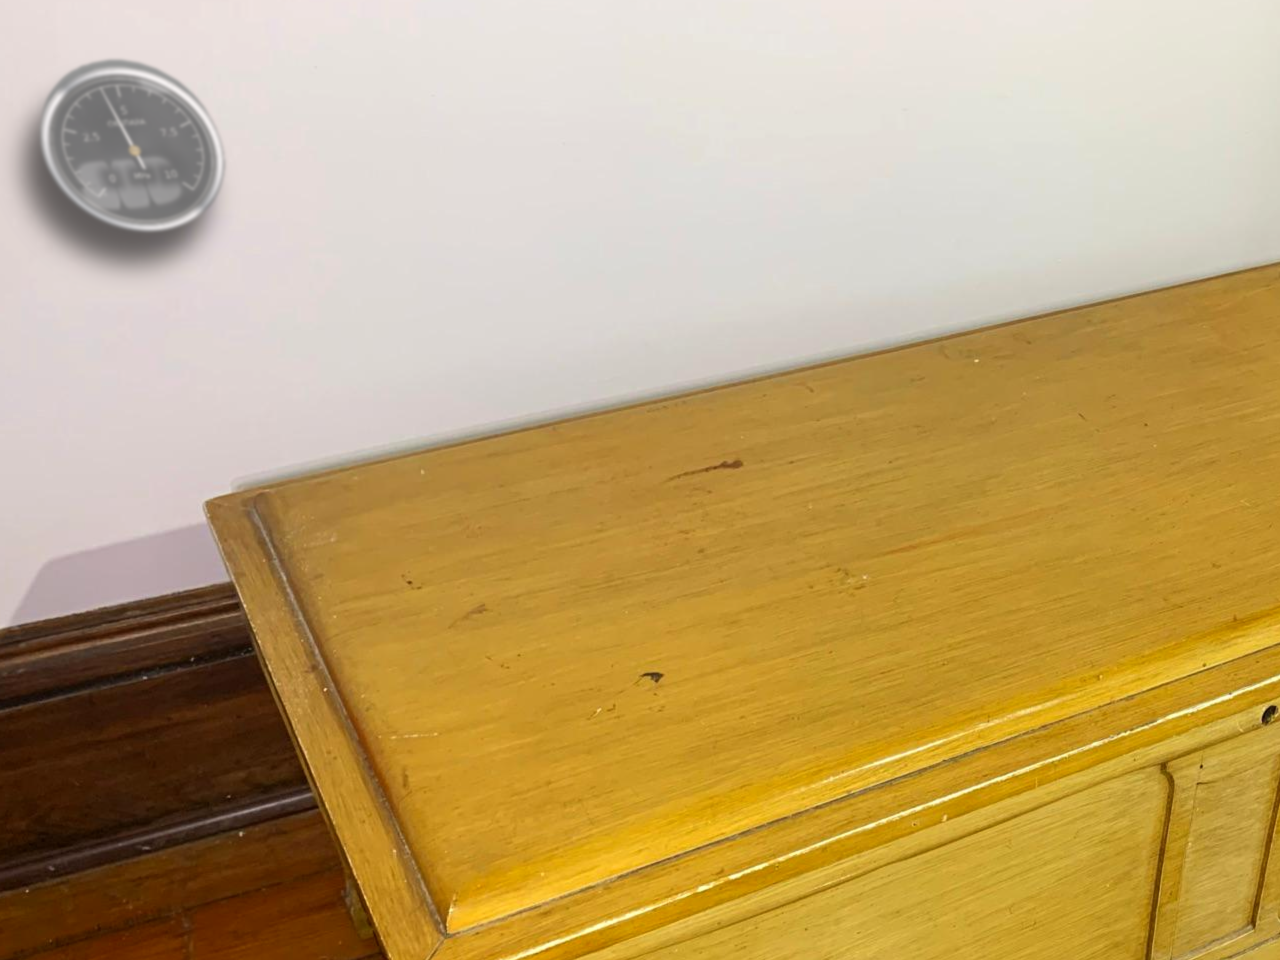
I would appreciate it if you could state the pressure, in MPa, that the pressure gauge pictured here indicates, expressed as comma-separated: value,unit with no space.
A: 4.5,MPa
